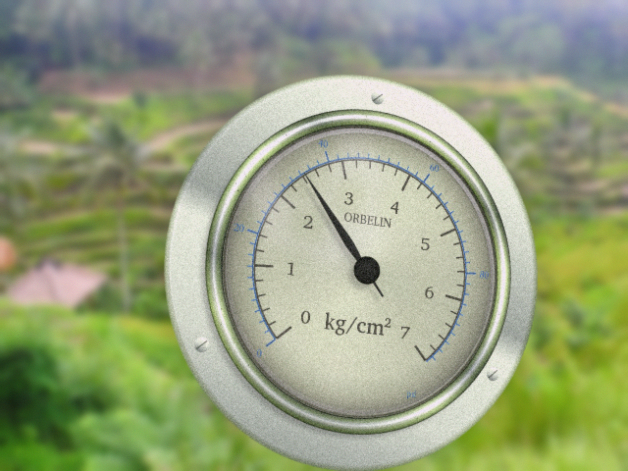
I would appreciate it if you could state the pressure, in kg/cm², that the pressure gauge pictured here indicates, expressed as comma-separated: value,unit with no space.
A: 2.4,kg/cm²
